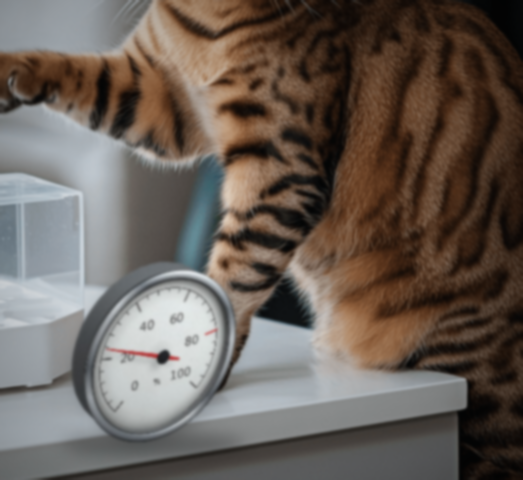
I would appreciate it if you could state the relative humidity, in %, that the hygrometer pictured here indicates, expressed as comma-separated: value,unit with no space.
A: 24,%
